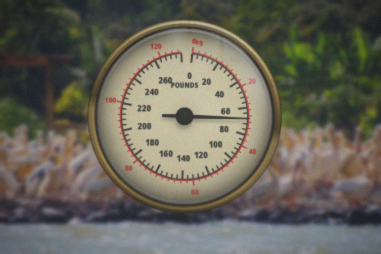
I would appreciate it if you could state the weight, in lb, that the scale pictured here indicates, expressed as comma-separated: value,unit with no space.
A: 68,lb
